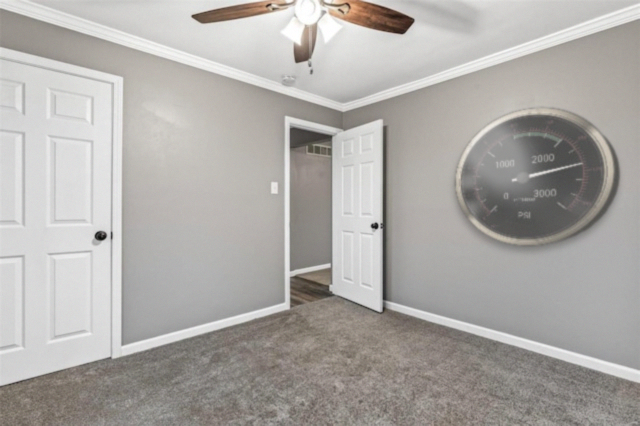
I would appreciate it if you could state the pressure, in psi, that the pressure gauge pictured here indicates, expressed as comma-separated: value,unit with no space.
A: 2400,psi
